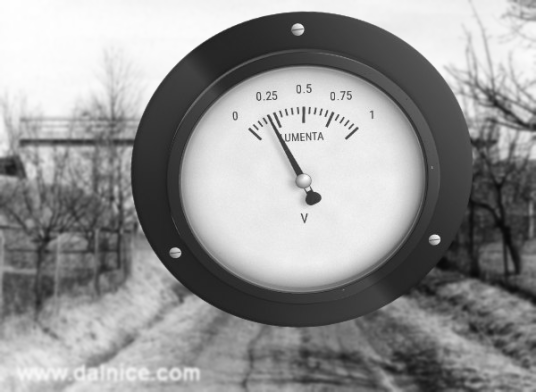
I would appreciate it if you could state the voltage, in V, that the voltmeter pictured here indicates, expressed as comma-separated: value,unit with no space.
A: 0.2,V
